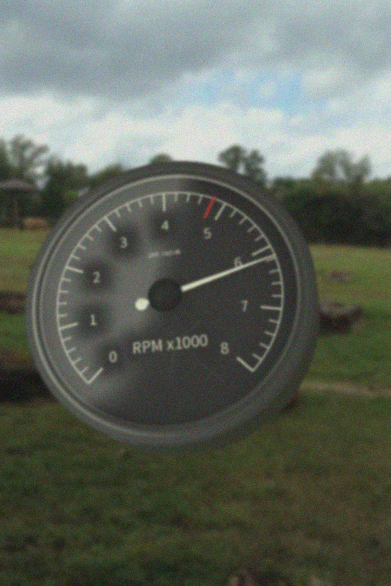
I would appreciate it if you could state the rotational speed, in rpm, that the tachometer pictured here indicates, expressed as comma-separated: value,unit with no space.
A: 6200,rpm
